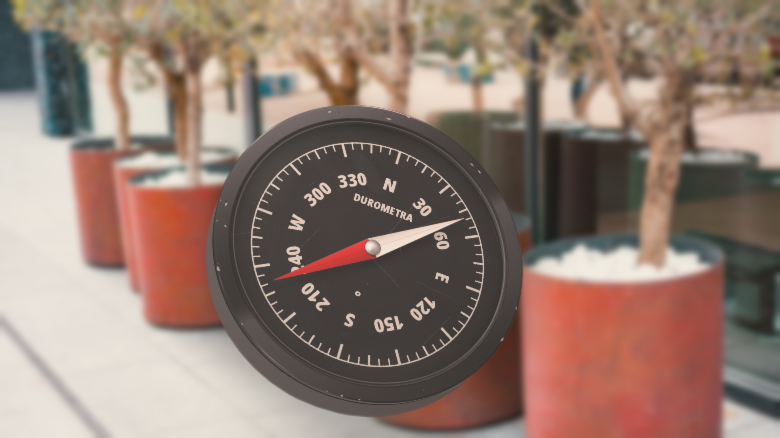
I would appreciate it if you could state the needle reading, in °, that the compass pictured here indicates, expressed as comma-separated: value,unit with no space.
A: 230,°
